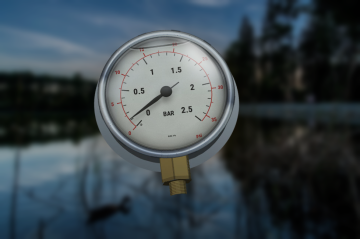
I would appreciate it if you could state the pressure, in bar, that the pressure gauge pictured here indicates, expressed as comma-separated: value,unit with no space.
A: 0.1,bar
